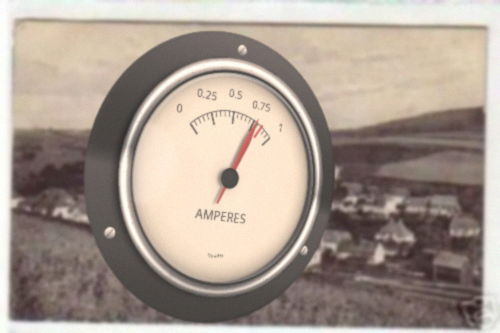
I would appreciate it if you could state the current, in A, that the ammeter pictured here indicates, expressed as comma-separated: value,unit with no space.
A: 0.75,A
